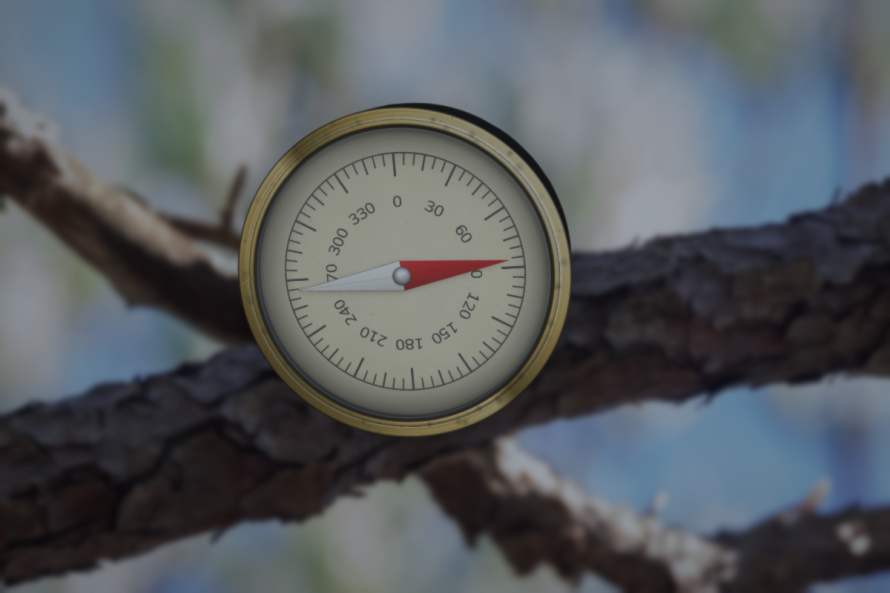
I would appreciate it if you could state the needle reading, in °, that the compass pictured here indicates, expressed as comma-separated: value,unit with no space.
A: 85,°
